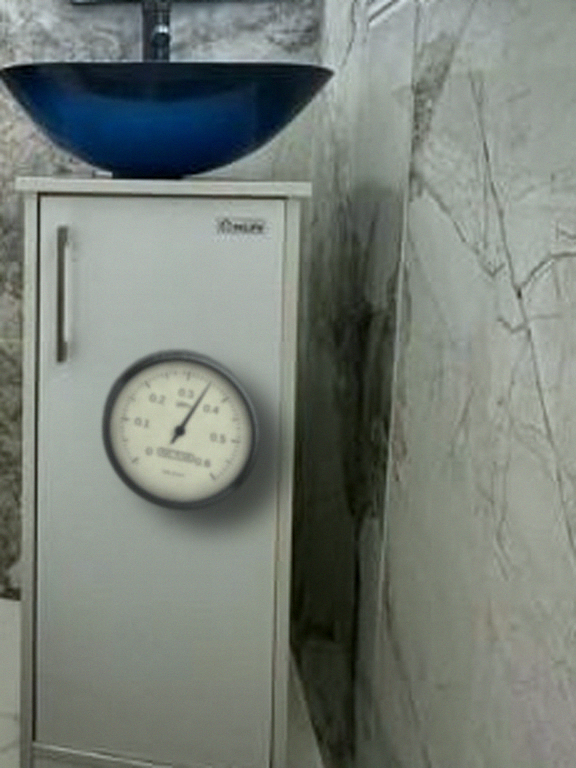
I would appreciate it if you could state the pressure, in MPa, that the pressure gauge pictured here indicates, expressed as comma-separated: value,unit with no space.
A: 0.35,MPa
